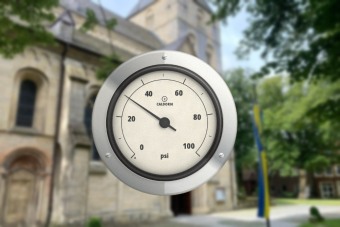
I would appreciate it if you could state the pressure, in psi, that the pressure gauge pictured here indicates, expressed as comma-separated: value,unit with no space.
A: 30,psi
